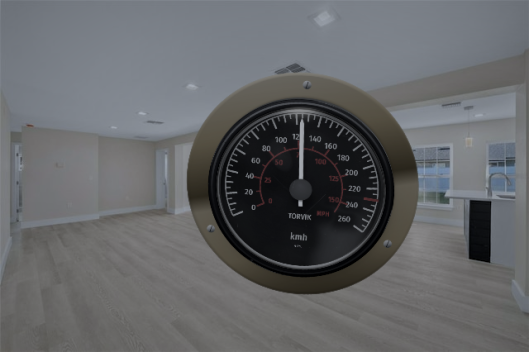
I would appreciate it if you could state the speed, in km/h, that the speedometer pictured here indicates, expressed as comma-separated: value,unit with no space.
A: 125,km/h
